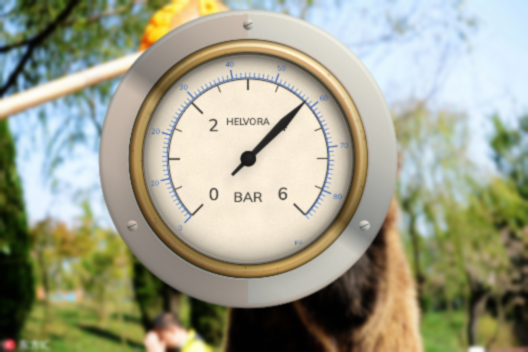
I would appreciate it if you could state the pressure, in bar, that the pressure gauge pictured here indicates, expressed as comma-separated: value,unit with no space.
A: 4,bar
